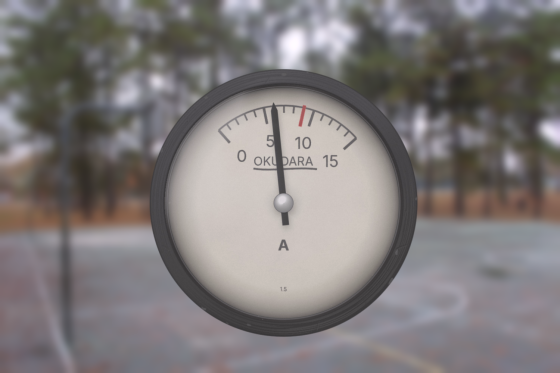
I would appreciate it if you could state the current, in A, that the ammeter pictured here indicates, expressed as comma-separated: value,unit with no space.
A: 6,A
